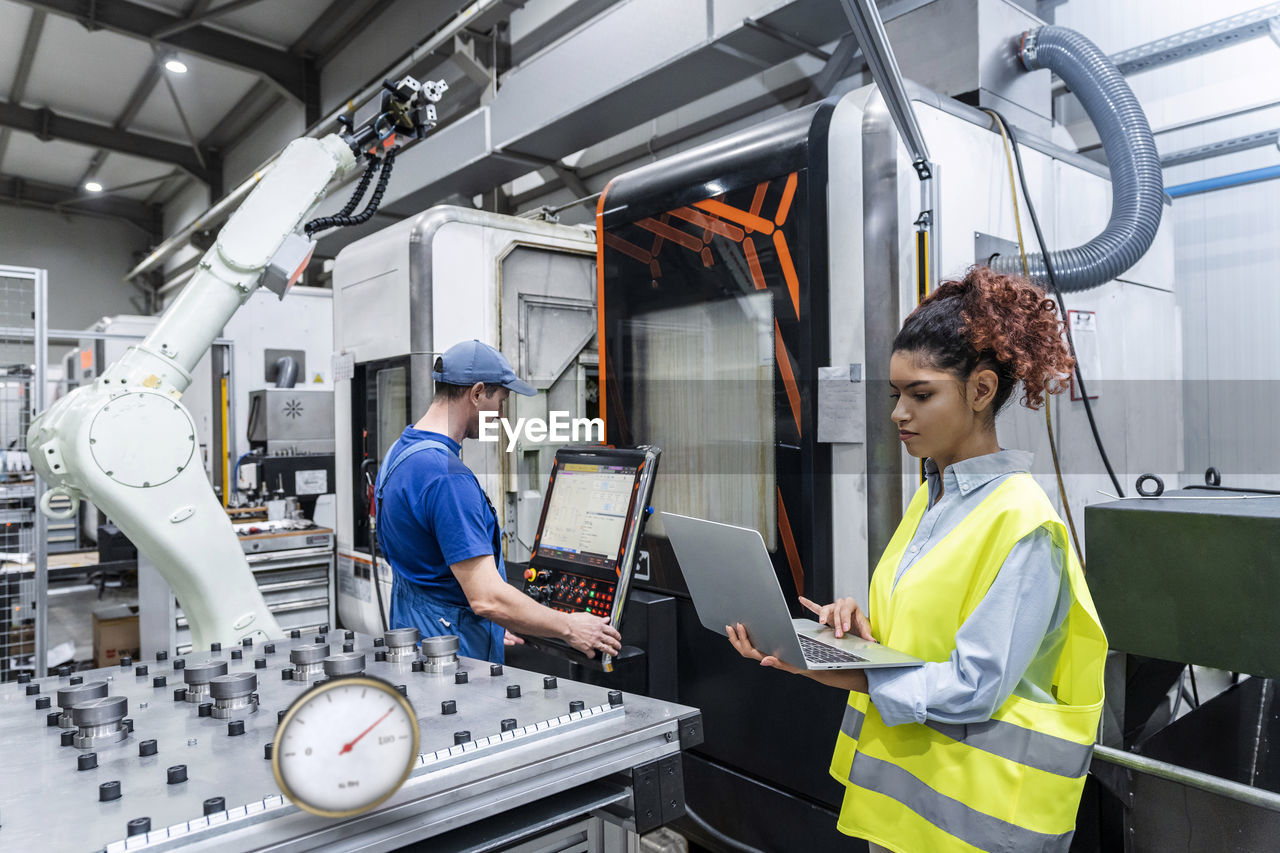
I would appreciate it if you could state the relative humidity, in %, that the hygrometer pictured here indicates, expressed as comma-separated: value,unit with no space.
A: 80,%
